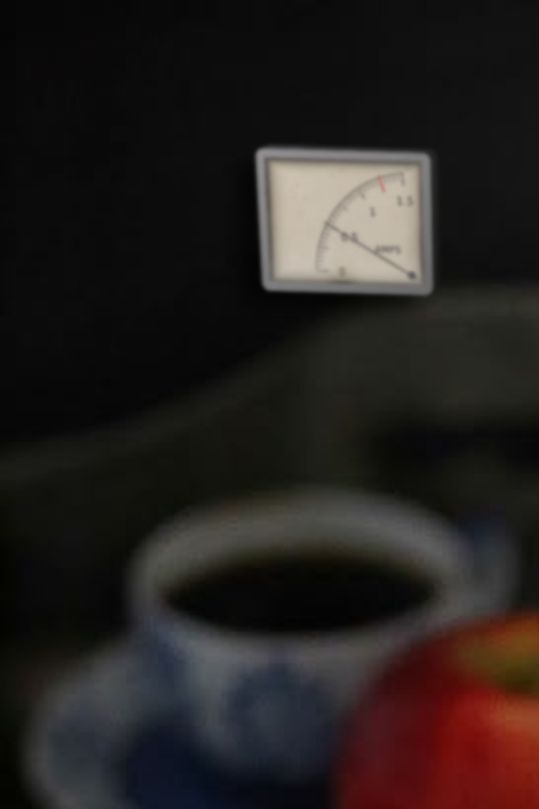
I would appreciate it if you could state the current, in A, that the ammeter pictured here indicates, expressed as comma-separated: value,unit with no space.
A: 0.5,A
